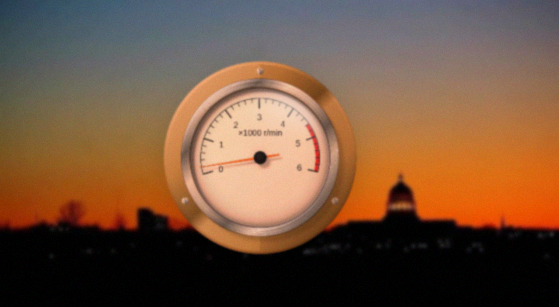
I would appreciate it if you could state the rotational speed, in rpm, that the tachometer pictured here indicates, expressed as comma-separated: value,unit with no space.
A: 200,rpm
